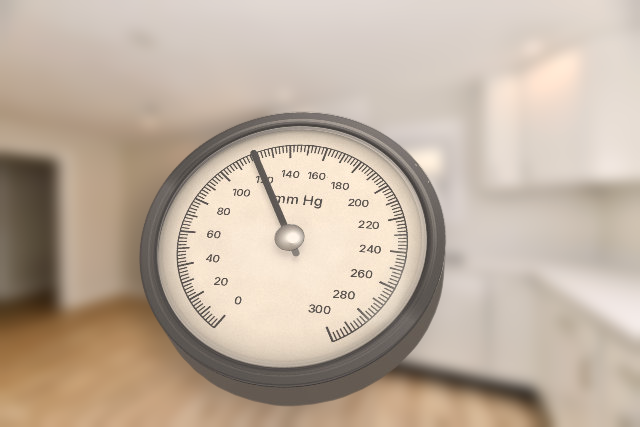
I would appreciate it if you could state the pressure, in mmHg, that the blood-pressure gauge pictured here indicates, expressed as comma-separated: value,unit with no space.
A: 120,mmHg
